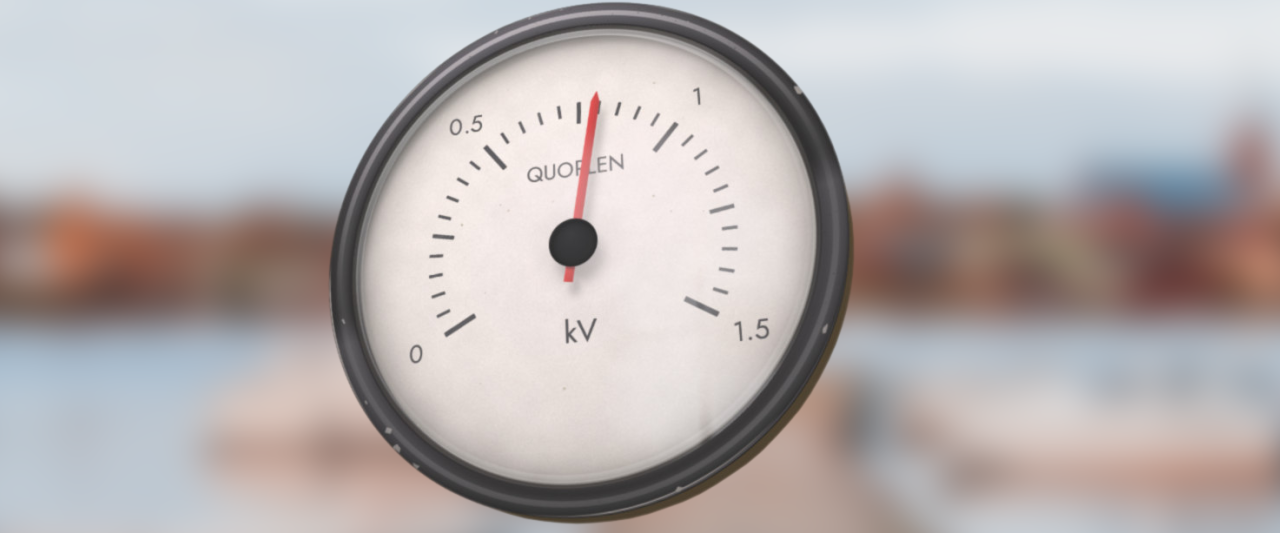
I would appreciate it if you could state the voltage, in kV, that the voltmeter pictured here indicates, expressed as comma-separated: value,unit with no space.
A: 0.8,kV
